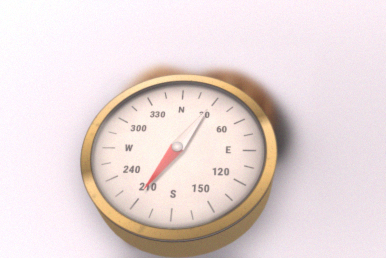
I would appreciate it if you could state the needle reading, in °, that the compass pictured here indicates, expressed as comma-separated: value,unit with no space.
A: 210,°
